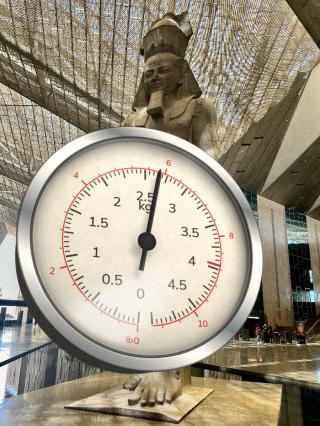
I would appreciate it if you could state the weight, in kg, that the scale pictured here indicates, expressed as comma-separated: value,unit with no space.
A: 2.65,kg
